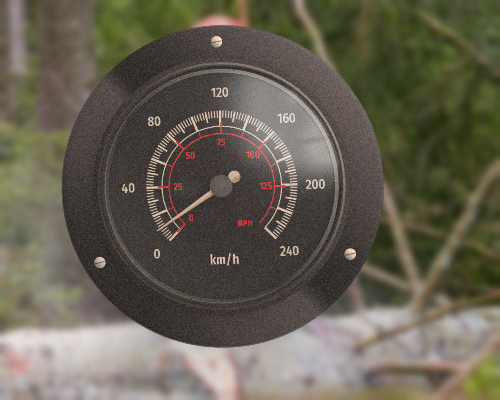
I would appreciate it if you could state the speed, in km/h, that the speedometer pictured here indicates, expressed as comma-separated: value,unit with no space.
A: 10,km/h
